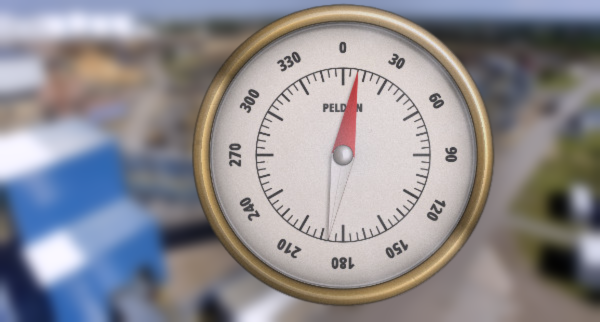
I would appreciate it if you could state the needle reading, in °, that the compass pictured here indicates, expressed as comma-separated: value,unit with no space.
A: 10,°
